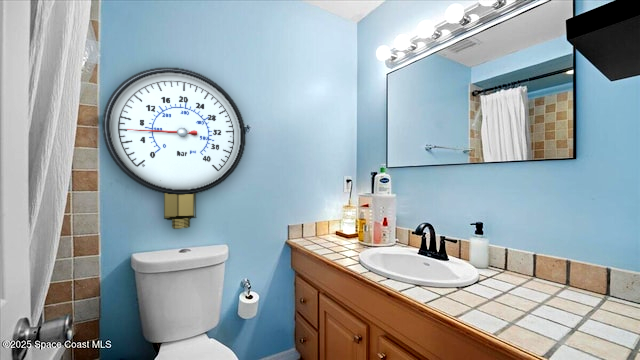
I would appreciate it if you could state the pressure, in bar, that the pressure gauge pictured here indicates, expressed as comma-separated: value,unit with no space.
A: 6,bar
